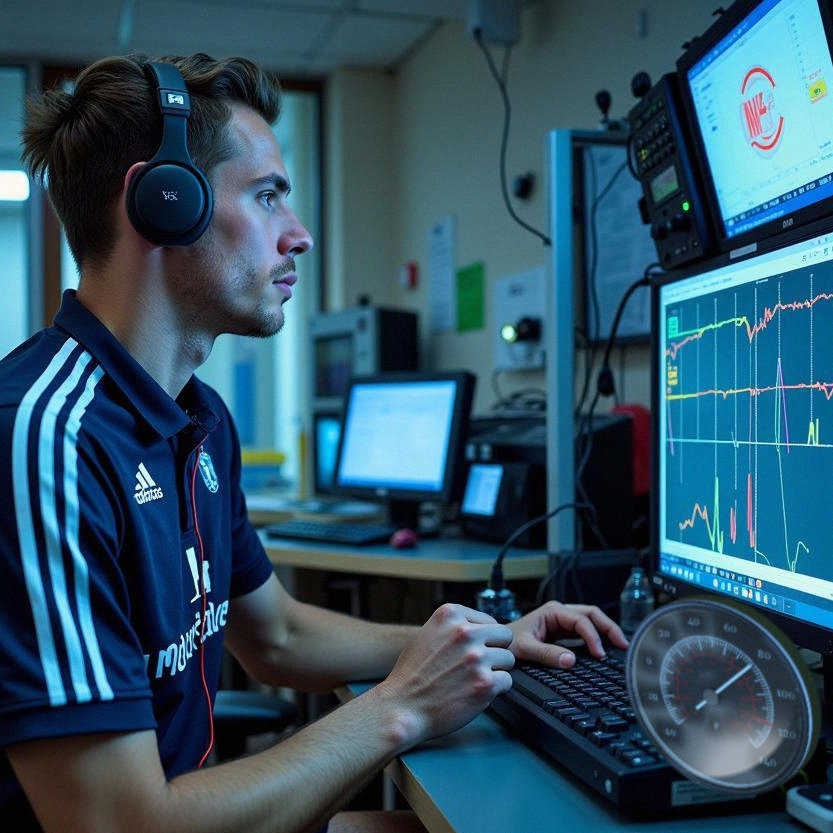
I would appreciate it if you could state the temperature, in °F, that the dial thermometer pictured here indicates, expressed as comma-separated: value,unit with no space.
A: 80,°F
